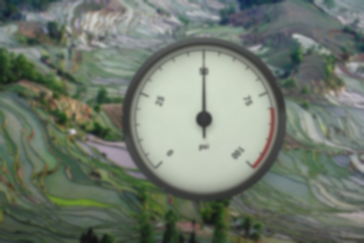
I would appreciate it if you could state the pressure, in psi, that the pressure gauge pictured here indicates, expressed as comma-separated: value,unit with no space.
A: 50,psi
